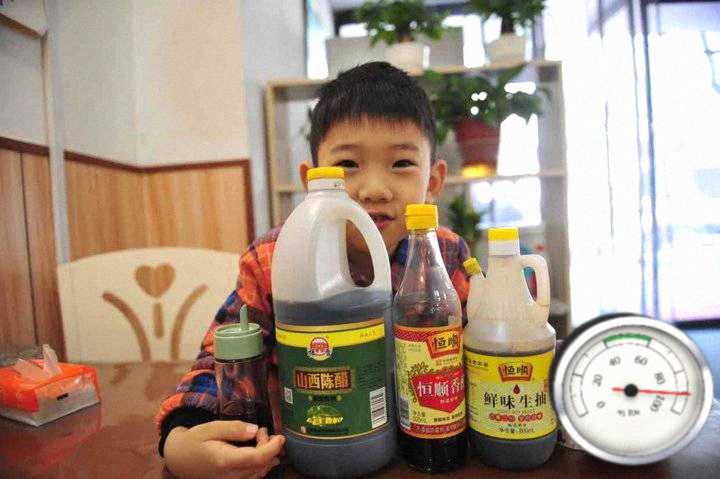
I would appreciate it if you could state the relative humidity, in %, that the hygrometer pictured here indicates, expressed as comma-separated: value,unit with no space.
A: 90,%
